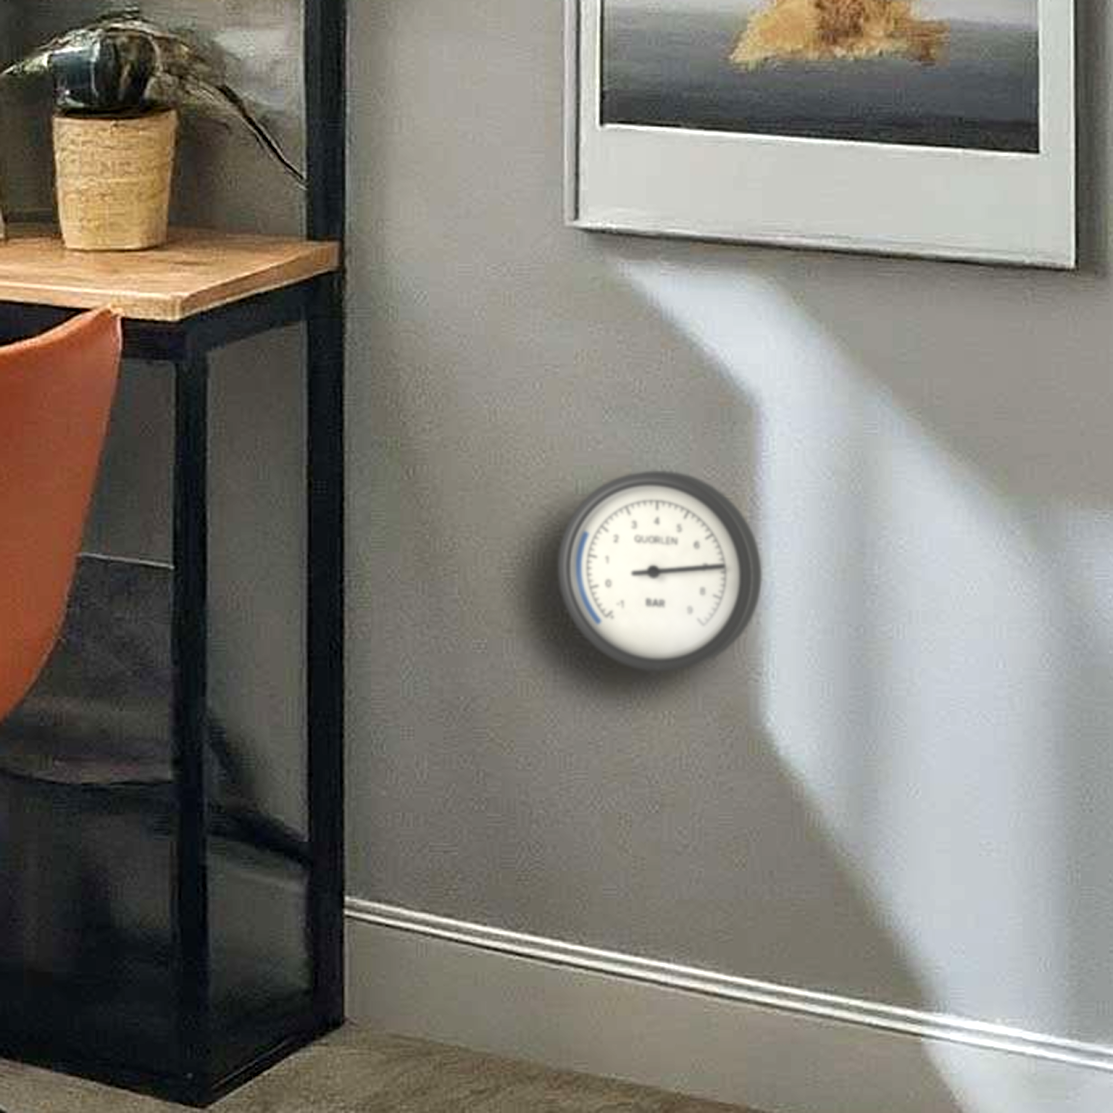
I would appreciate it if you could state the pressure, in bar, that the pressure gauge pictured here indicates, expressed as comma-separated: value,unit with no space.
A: 7,bar
